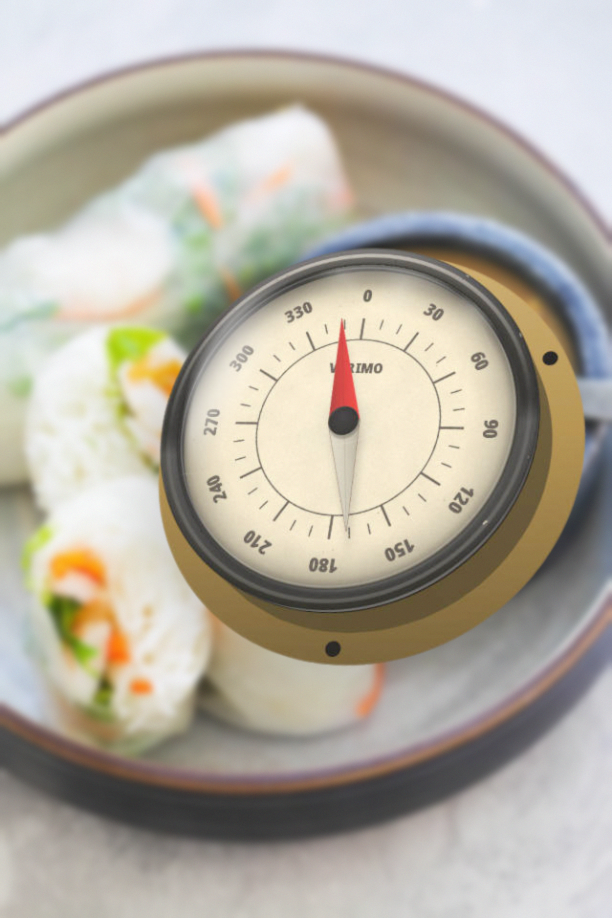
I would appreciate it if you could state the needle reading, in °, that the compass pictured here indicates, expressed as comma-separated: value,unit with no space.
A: 350,°
